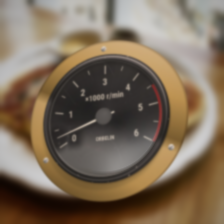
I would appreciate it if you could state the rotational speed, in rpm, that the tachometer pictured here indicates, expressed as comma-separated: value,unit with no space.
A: 250,rpm
